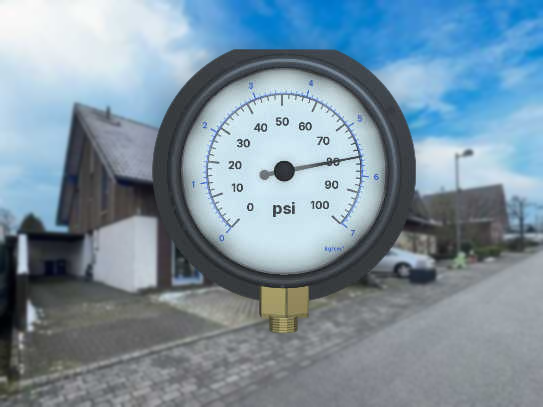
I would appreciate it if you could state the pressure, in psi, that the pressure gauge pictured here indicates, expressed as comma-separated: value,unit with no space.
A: 80,psi
